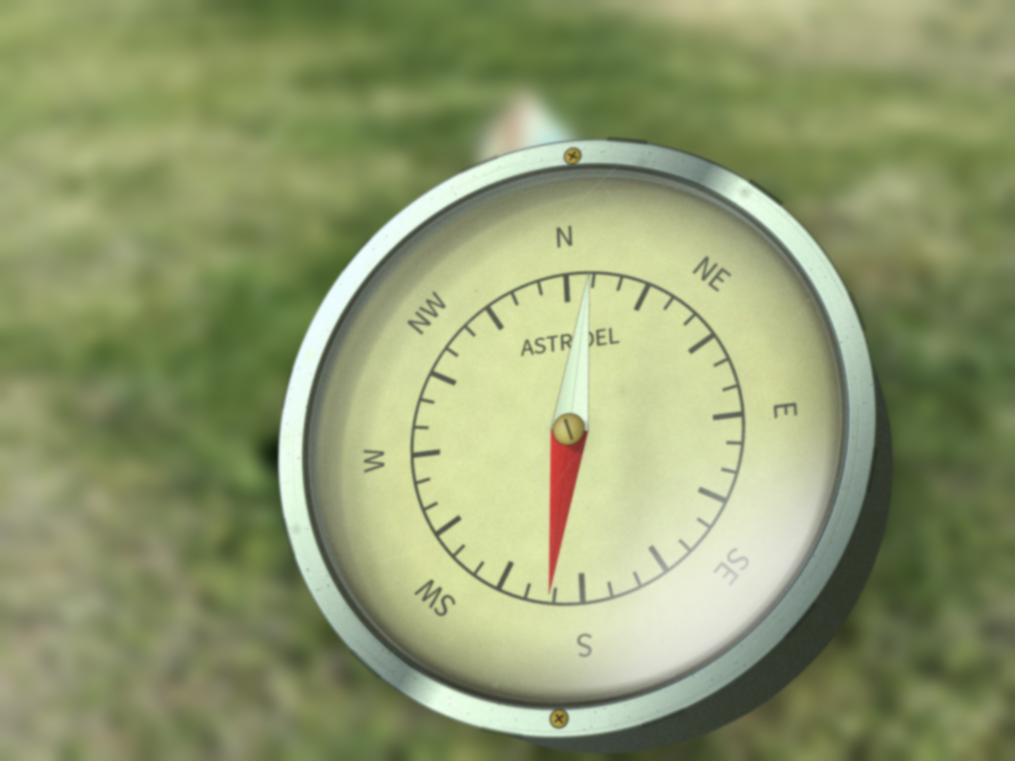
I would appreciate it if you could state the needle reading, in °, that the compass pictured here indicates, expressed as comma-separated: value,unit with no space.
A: 190,°
